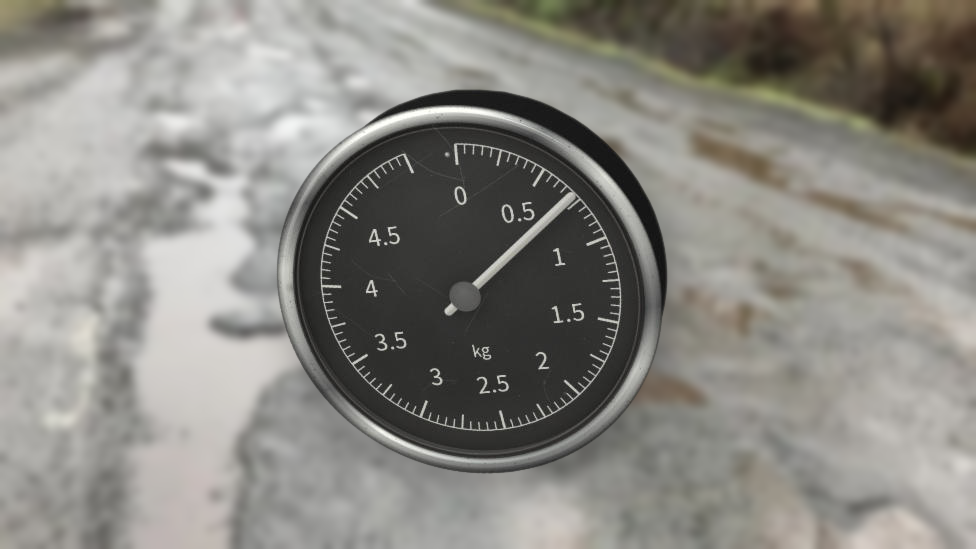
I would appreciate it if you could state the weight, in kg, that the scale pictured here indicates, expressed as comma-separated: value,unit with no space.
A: 0.7,kg
